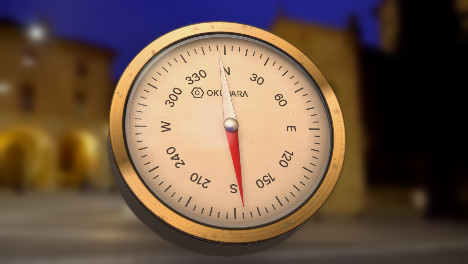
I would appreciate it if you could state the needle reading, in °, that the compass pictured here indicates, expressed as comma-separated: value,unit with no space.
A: 175,°
